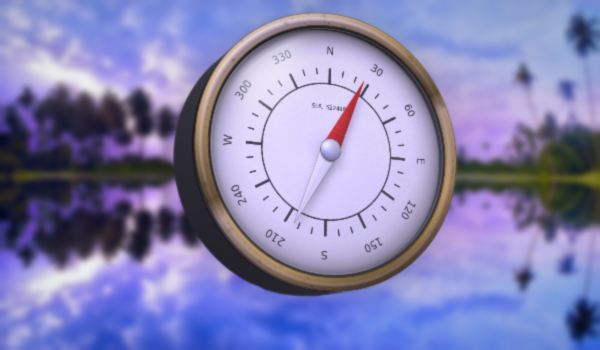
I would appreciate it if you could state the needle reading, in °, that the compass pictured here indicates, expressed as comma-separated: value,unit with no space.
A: 25,°
